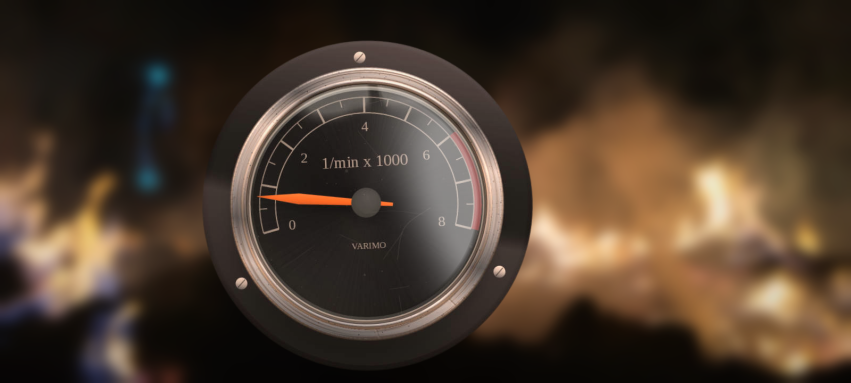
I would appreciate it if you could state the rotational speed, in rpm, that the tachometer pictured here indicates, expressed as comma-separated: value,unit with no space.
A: 750,rpm
